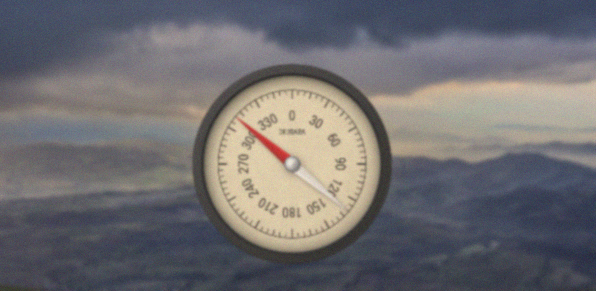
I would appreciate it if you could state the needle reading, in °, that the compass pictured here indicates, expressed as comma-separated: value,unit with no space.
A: 310,°
